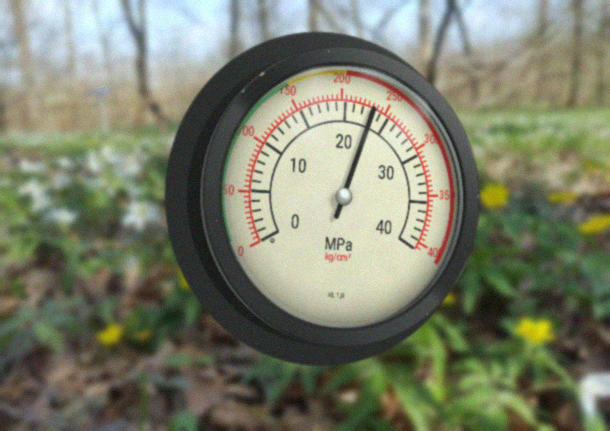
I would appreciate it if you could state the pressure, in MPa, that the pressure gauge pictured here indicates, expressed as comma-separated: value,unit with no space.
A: 23,MPa
